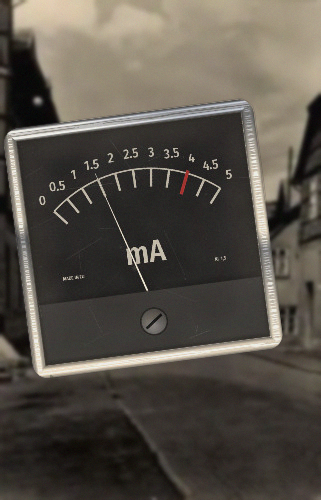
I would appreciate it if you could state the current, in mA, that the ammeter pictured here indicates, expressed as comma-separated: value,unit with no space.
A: 1.5,mA
